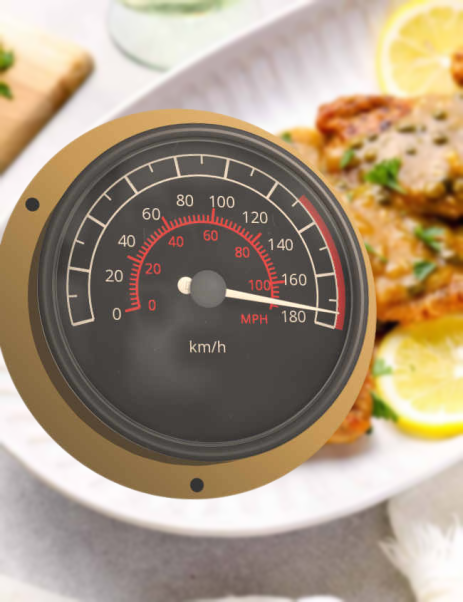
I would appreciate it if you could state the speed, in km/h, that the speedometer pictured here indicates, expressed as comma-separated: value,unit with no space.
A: 175,km/h
